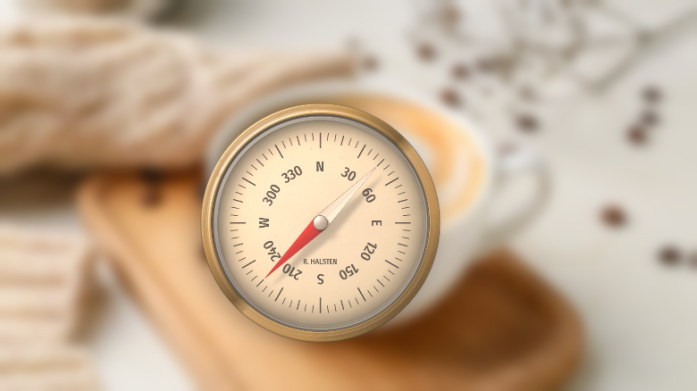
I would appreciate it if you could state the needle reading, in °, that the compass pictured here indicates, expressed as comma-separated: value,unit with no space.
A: 225,°
